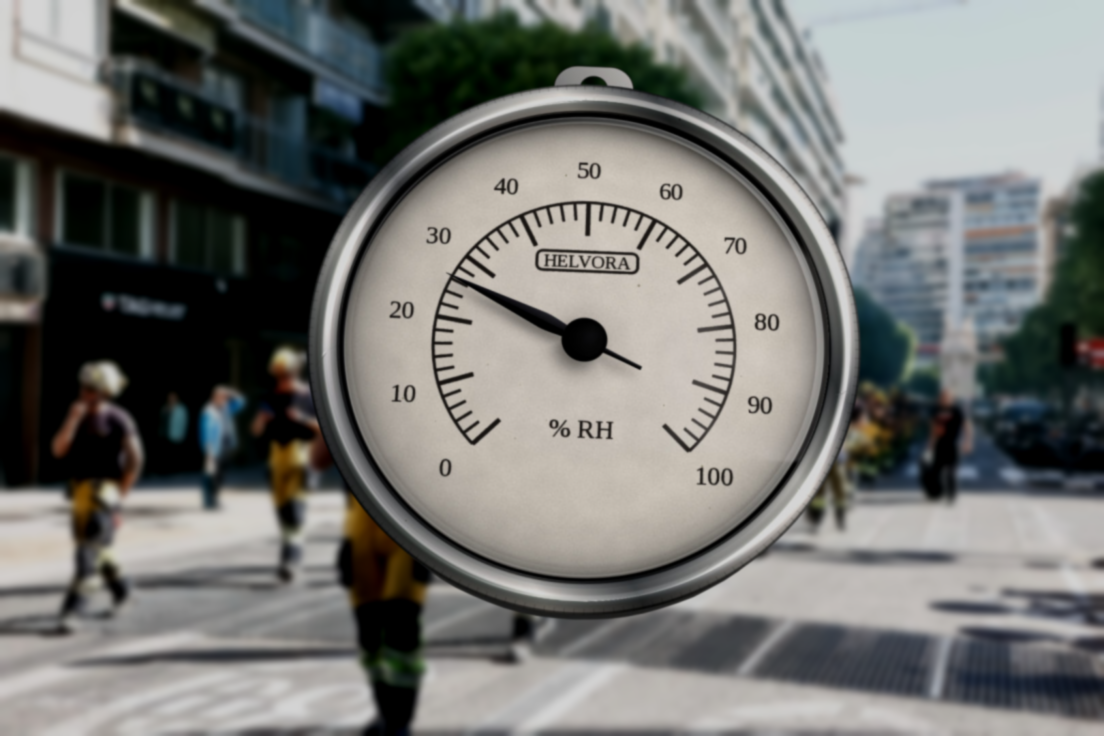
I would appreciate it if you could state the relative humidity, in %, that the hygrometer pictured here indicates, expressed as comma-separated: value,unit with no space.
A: 26,%
